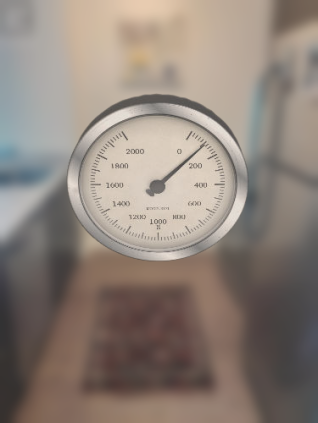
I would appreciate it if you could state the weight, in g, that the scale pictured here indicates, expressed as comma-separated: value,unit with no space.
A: 100,g
